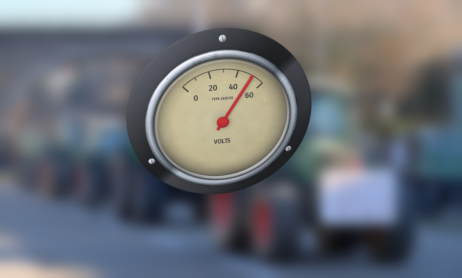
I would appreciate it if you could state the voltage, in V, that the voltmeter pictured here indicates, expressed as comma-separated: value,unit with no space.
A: 50,V
